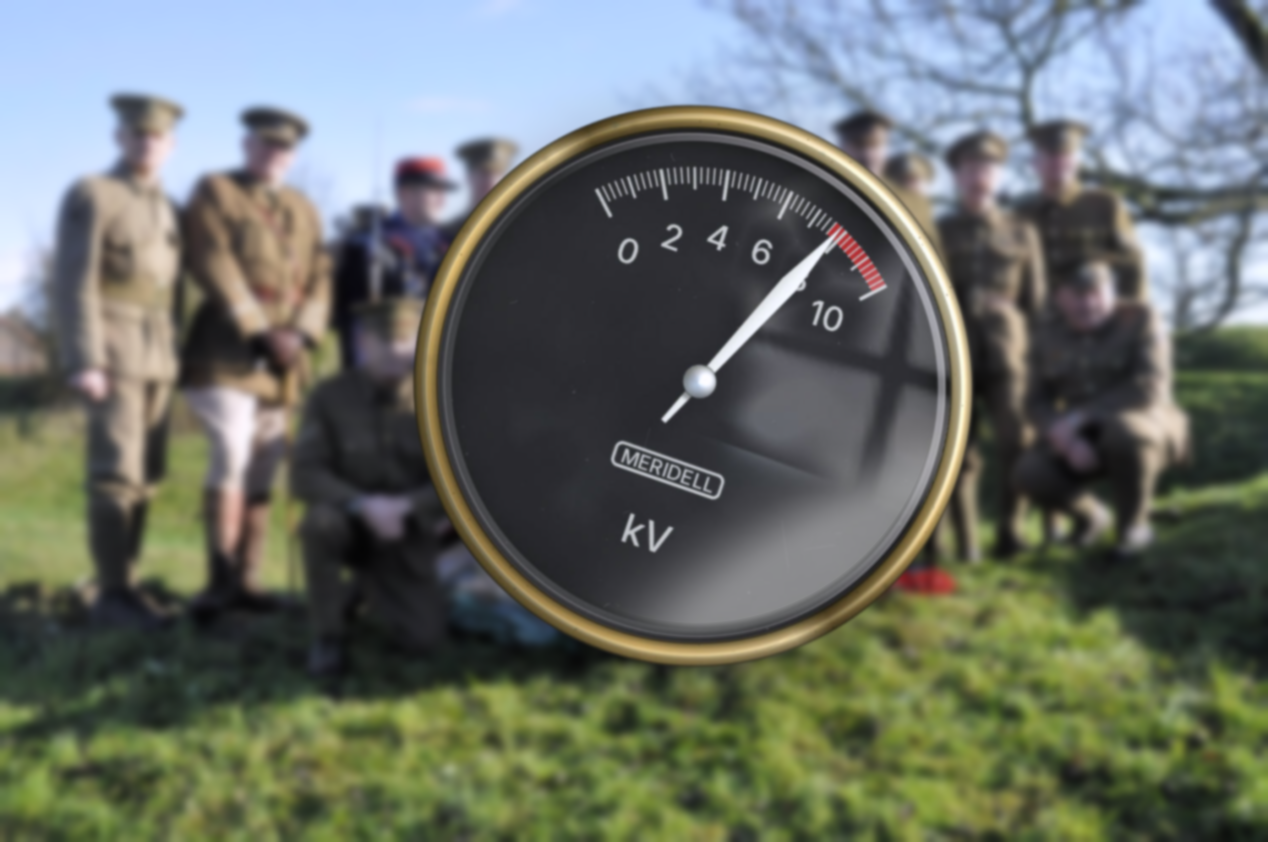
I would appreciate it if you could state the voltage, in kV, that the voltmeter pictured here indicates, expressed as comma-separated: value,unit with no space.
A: 7.8,kV
